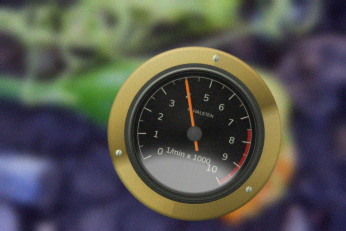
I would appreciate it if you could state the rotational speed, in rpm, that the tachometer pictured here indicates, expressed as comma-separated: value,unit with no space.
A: 4000,rpm
